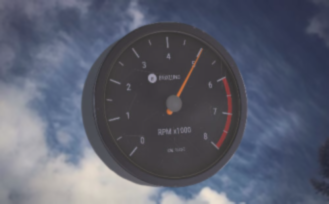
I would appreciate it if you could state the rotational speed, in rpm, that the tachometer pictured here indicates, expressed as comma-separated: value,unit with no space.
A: 5000,rpm
